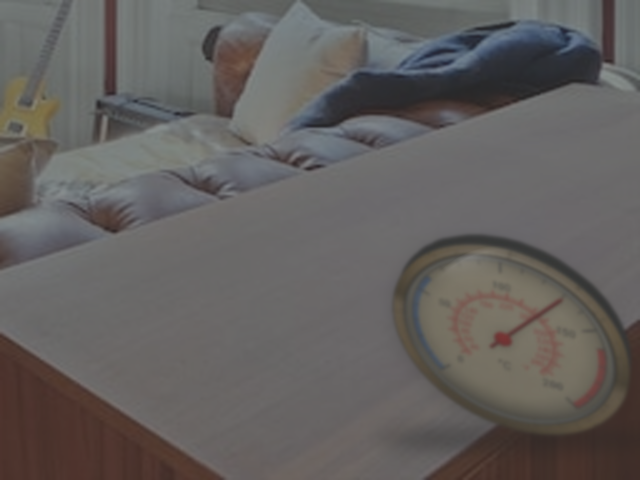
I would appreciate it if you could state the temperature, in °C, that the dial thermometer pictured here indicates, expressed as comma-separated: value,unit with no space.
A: 130,°C
